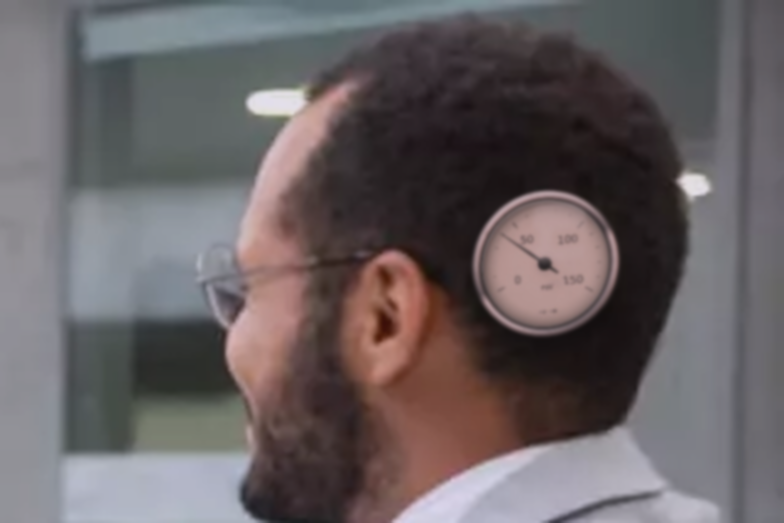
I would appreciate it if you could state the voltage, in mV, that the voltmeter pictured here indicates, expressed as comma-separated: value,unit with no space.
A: 40,mV
